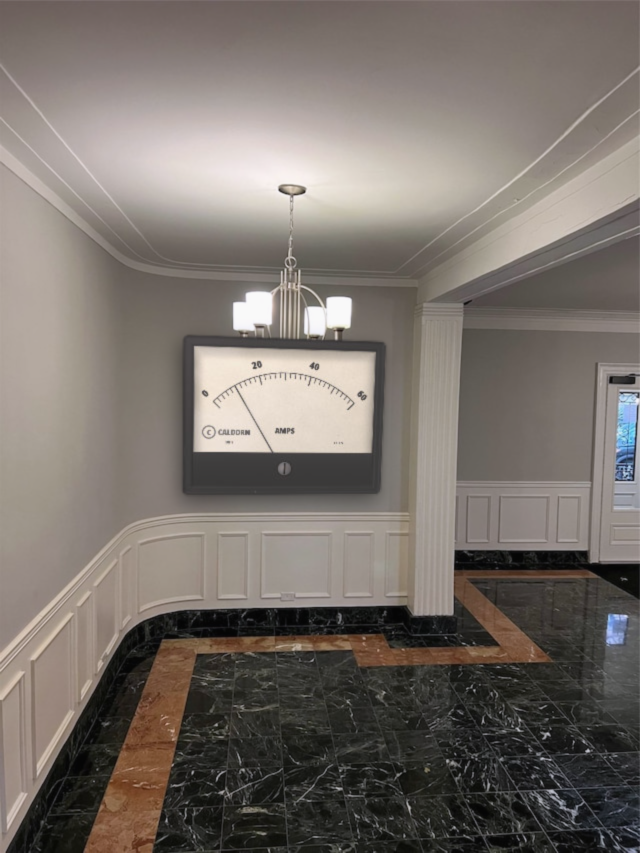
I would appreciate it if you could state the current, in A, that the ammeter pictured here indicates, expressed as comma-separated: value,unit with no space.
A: 10,A
